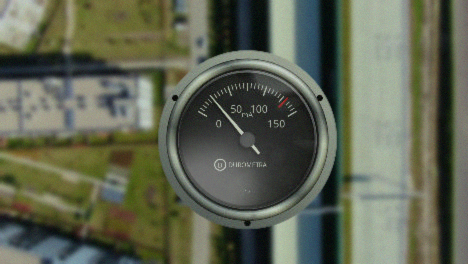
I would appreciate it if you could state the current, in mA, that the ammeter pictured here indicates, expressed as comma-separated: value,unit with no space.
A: 25,mA
